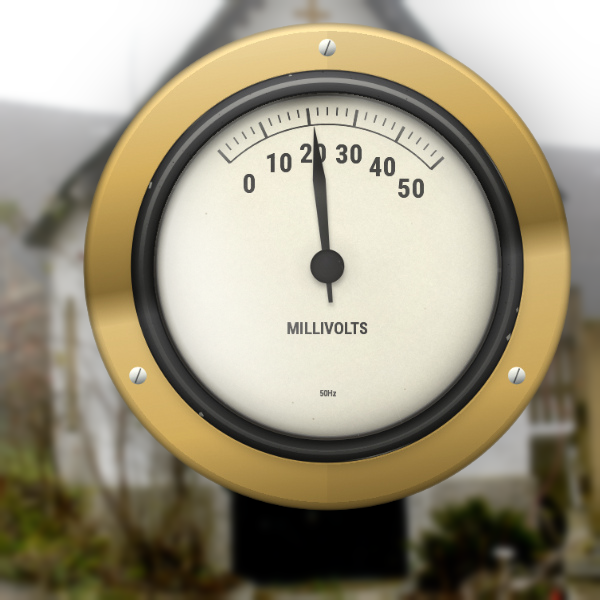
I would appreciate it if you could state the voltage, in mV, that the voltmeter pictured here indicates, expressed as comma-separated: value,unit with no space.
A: 21,mV
